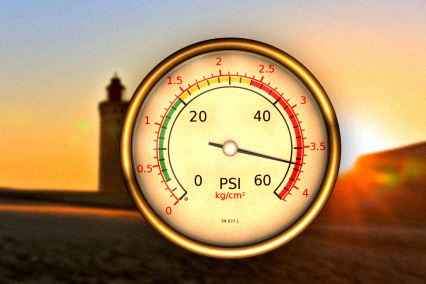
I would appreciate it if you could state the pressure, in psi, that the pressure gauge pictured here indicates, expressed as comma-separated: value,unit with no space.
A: 53,psi
